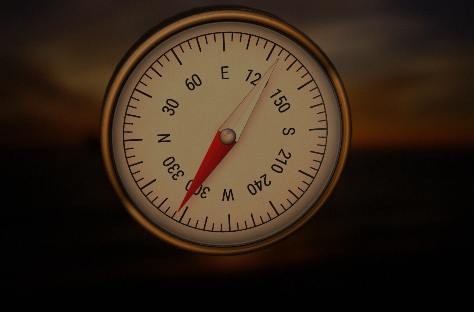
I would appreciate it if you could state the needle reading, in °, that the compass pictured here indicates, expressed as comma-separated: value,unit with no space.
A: 305,°
